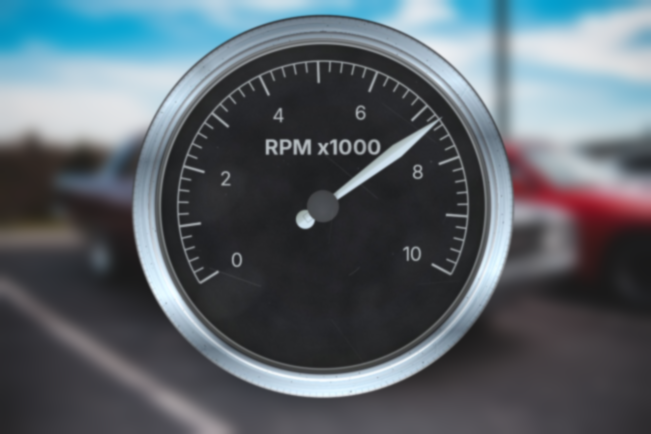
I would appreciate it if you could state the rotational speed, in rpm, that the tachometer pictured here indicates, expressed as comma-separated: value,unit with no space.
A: 7300,rpm
